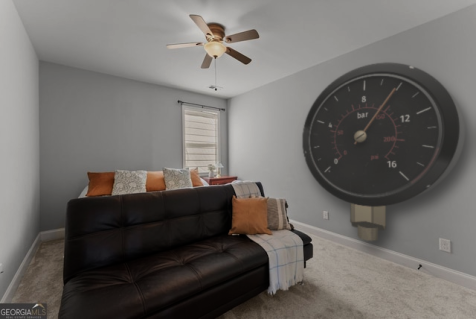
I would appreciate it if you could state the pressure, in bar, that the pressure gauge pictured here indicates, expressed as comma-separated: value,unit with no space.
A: 10,bar
